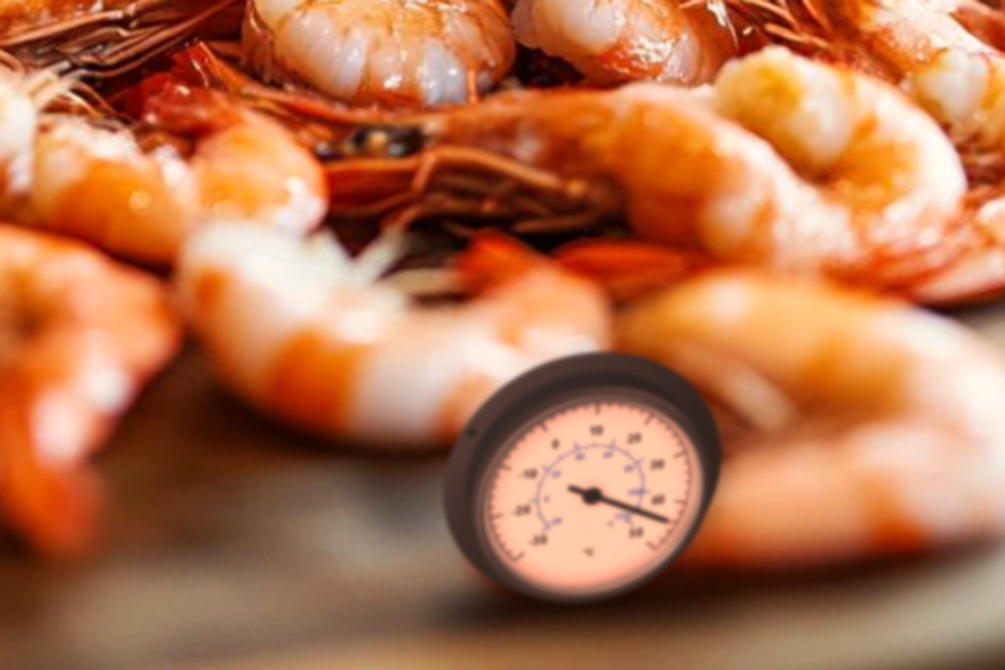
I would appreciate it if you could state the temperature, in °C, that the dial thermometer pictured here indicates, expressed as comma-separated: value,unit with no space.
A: 44,°C
